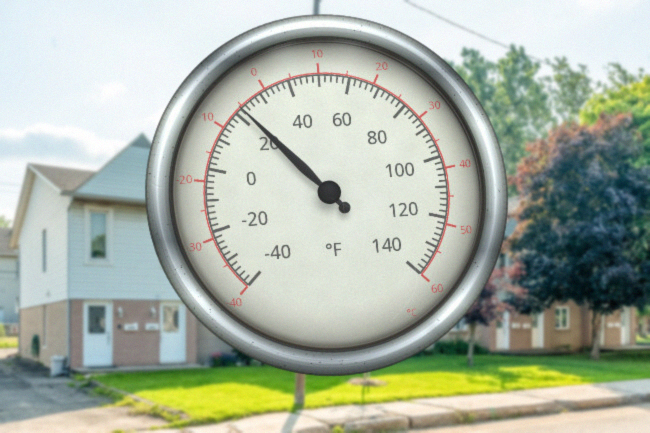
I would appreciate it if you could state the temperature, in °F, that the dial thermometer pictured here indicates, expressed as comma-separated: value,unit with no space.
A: 22,°F
